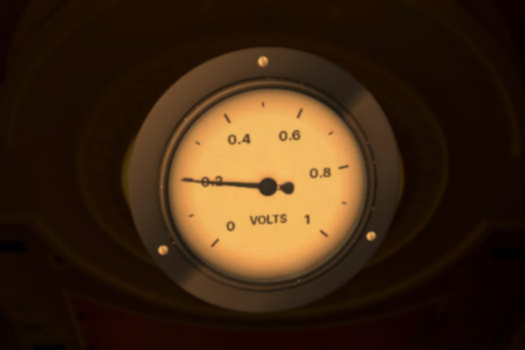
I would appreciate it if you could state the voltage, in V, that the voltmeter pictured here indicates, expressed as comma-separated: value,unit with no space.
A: 0.2,V
